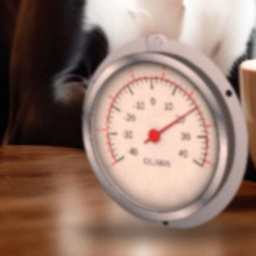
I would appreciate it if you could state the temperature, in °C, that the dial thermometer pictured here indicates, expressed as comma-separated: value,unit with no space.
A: 20,°C
